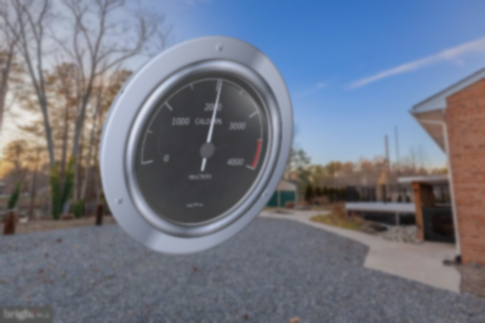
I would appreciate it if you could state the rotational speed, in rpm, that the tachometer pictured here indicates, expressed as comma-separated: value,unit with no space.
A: 2000,rpm
